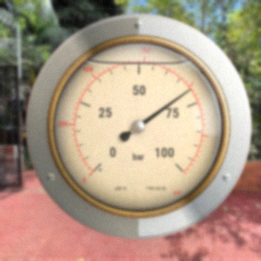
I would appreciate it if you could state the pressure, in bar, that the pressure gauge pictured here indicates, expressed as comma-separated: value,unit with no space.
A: 70,bar
